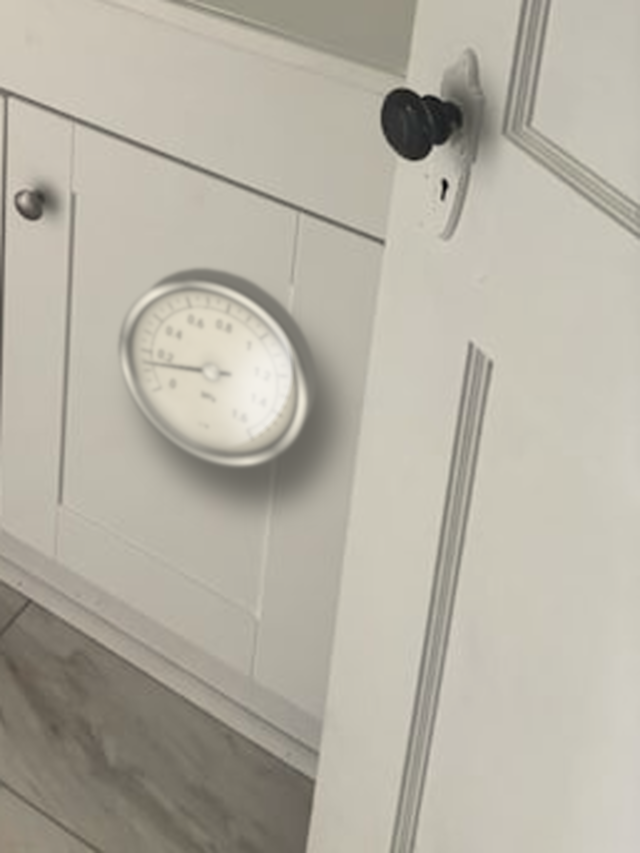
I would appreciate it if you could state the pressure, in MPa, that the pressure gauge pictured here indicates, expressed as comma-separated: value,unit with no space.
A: 0.15,MPa
